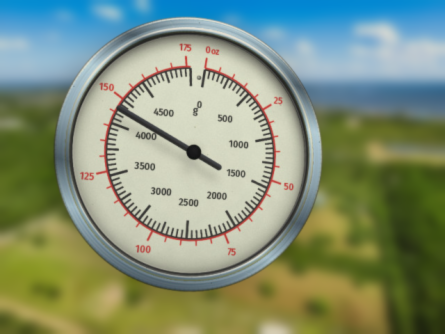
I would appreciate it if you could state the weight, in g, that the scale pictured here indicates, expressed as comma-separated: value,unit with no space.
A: 4150,g
